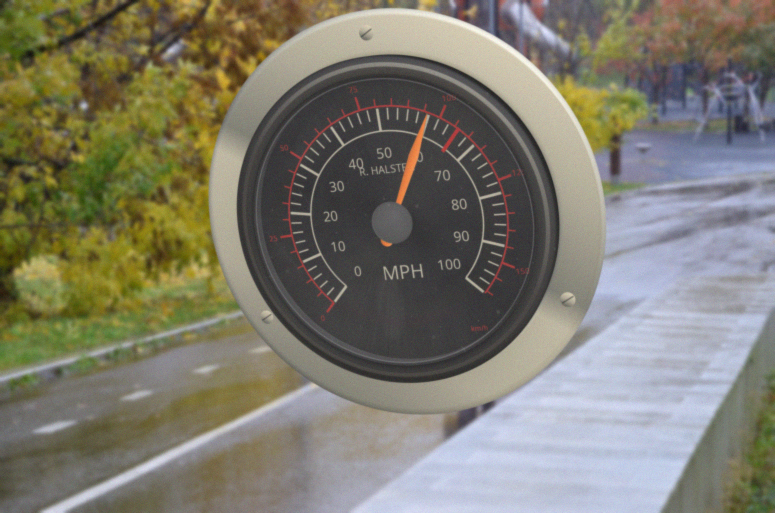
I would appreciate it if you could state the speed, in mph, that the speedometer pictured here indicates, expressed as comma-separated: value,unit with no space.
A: 60,mph
